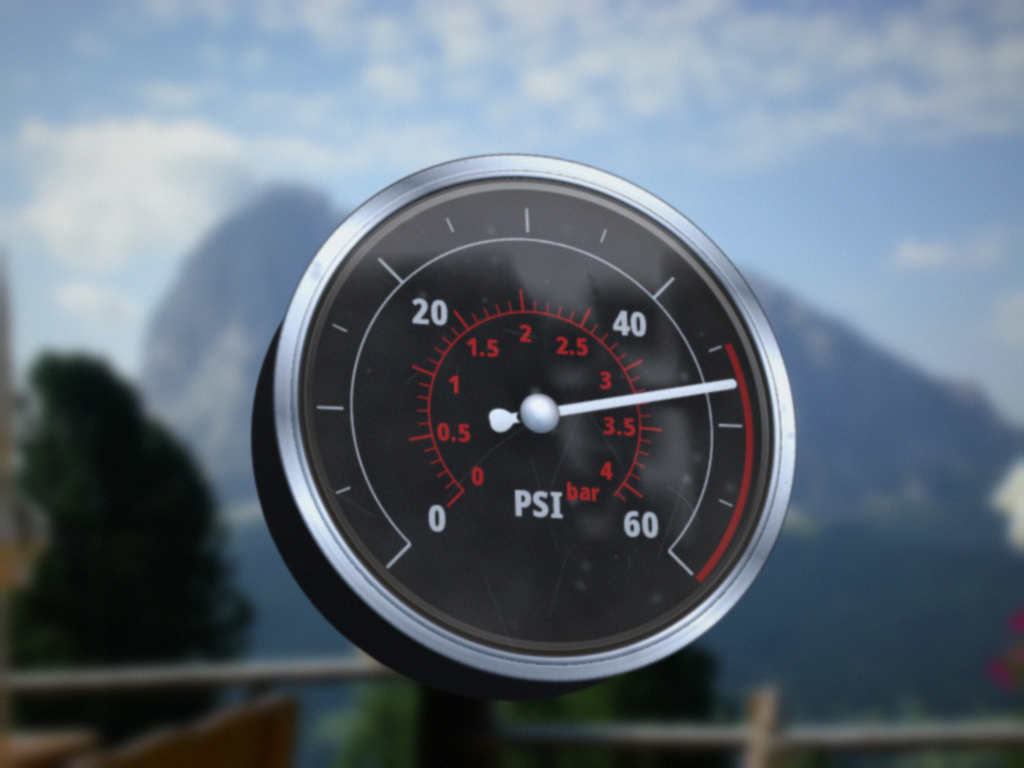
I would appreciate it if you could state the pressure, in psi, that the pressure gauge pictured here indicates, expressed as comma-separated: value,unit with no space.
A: 47.5,psi
